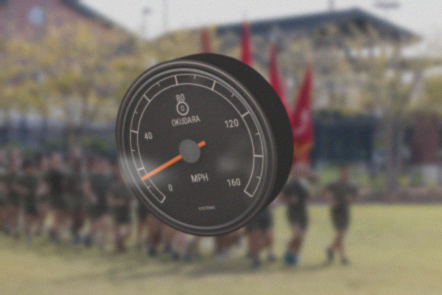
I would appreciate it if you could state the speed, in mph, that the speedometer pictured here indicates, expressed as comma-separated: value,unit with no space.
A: 15,mph
